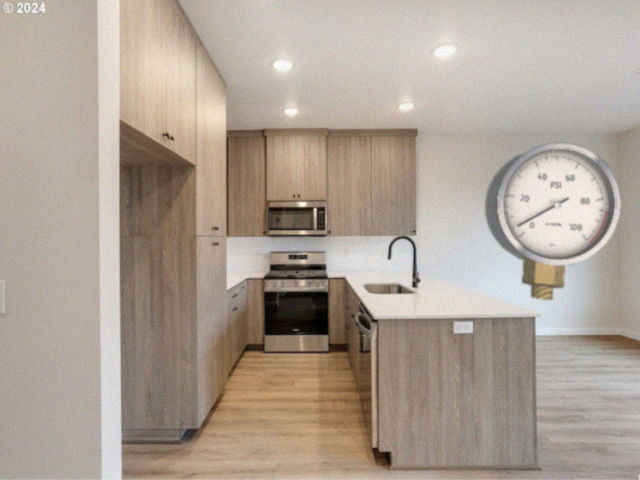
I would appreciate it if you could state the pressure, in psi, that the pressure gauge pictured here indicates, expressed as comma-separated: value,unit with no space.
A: 5,psi
